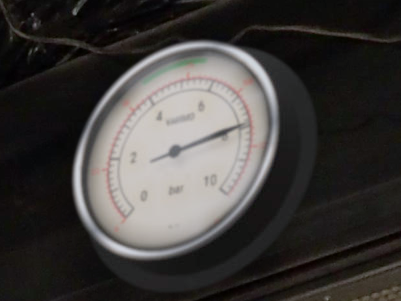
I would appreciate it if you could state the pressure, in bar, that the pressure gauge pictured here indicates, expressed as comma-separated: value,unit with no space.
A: 8,bar
